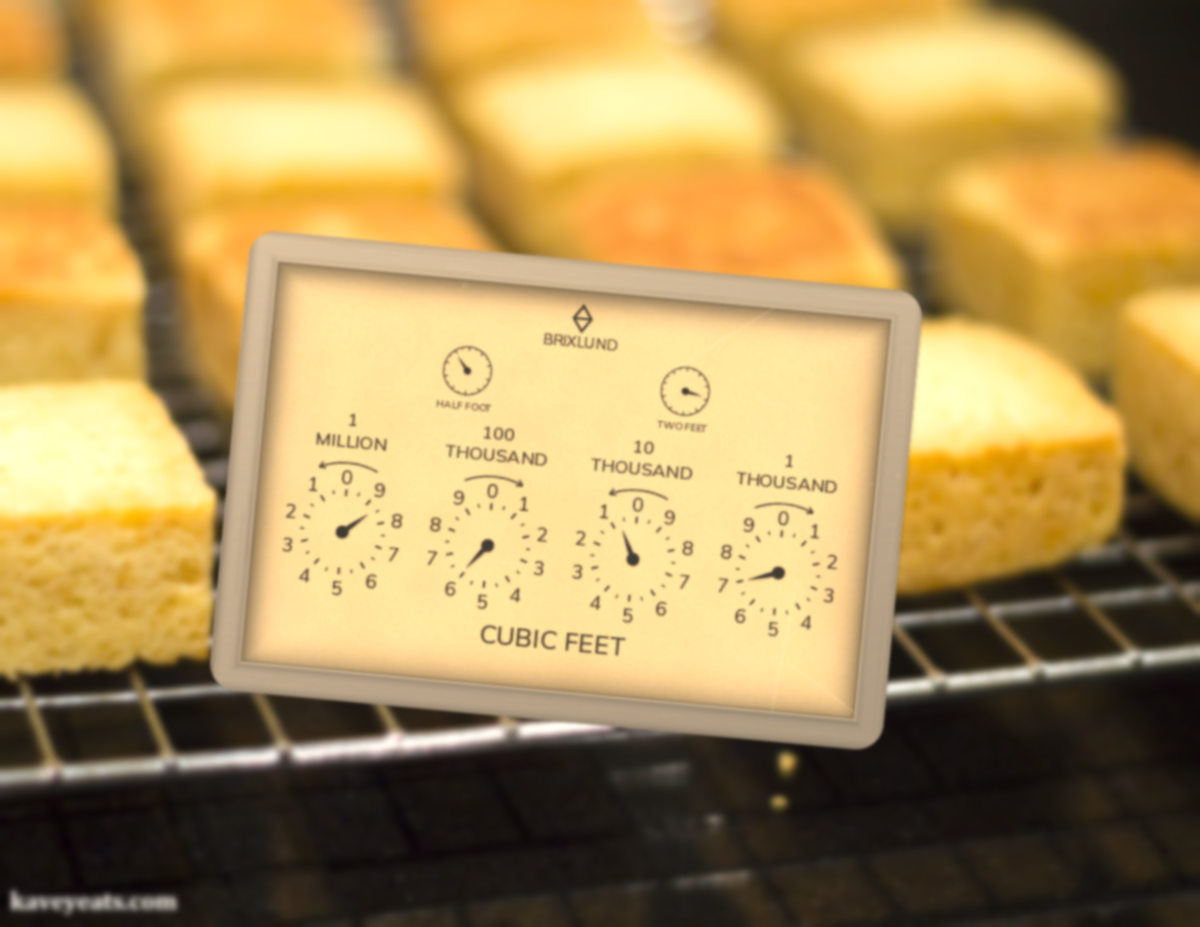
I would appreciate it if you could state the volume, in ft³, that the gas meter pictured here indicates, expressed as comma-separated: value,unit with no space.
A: 860700,ft³
